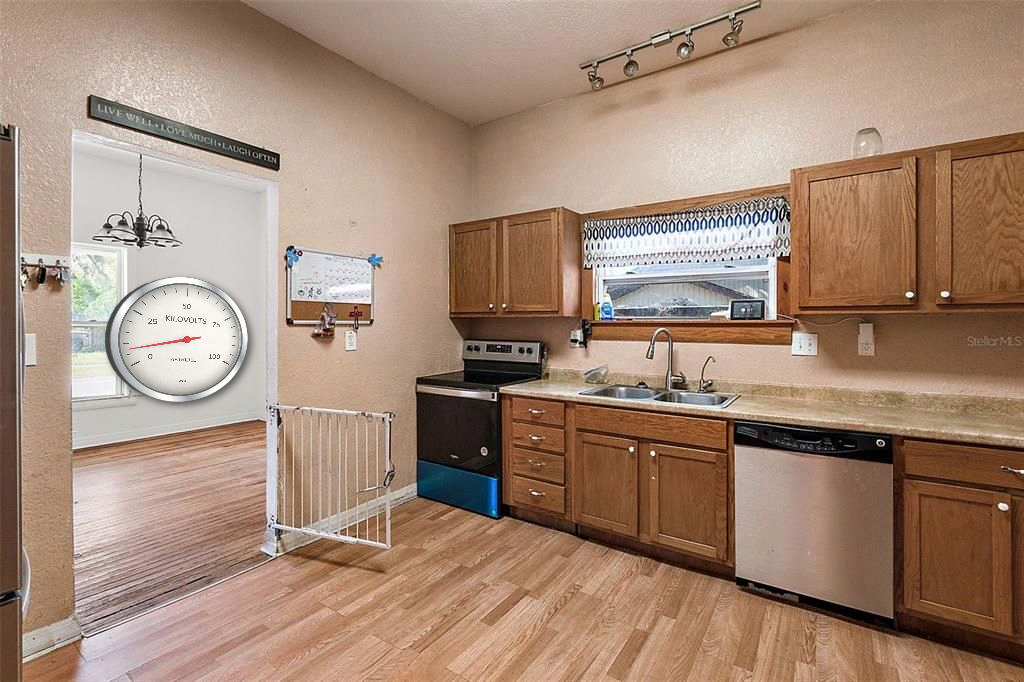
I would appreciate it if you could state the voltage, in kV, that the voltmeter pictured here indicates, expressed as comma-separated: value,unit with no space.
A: 7.5,kV
